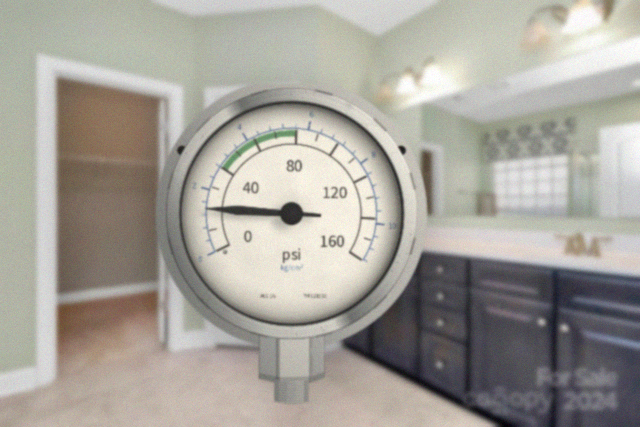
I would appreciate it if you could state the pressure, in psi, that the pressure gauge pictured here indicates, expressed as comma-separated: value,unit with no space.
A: 20,psi
